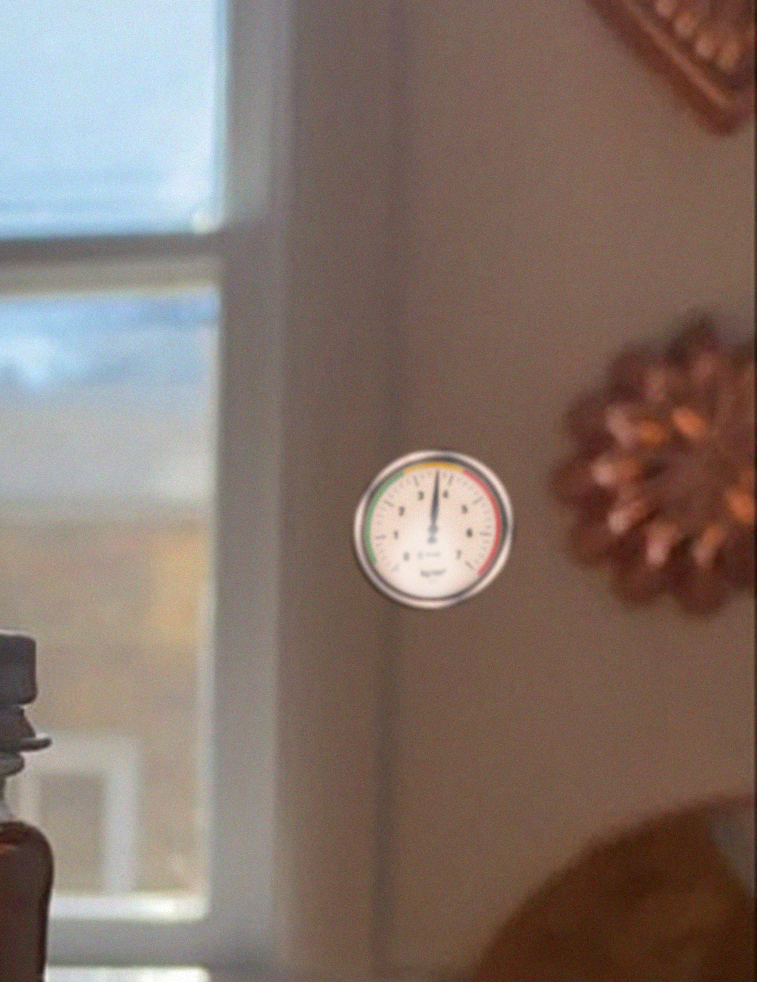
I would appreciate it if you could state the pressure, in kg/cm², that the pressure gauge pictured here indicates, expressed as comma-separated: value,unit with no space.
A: 3.6,kg/cm²
